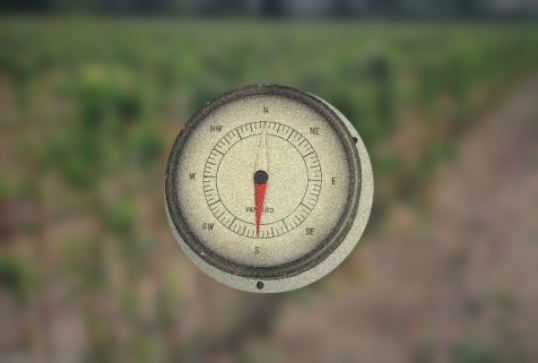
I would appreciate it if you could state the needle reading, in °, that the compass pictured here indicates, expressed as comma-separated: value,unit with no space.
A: 180,°
